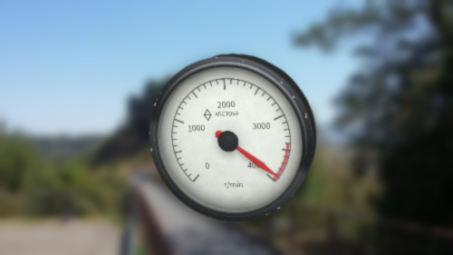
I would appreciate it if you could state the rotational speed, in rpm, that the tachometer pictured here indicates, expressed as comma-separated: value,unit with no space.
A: 3900,rpm
